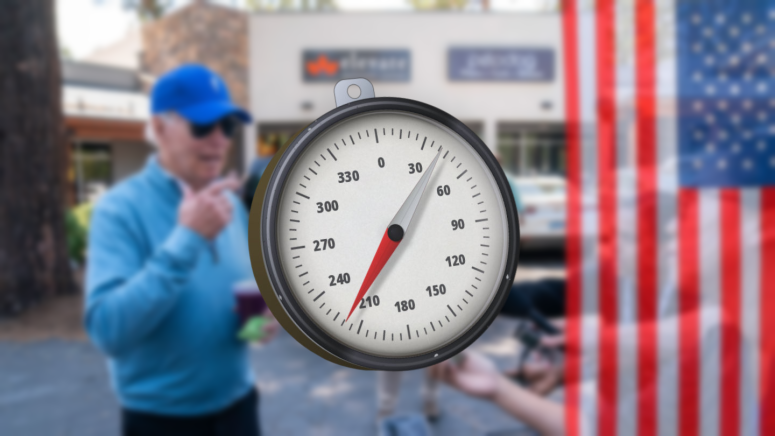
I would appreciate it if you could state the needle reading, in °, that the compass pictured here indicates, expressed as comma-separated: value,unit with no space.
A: 220,°
